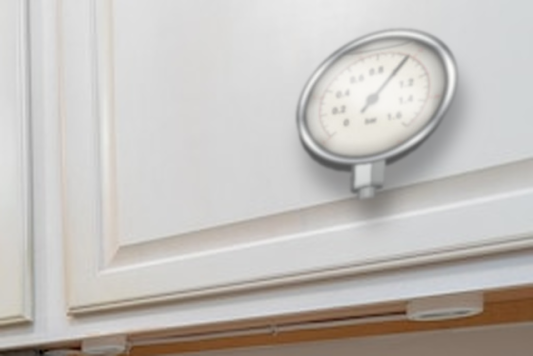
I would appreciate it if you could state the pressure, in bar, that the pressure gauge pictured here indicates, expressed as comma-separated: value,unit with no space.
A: 1,bar
